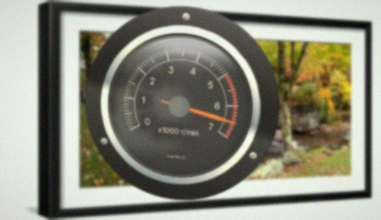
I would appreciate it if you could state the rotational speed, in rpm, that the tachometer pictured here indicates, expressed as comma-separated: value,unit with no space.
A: 6500,rpm
